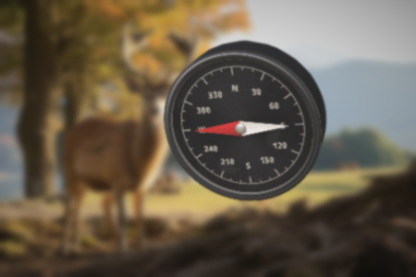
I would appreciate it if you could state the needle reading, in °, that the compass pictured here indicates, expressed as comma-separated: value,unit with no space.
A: 270,°
